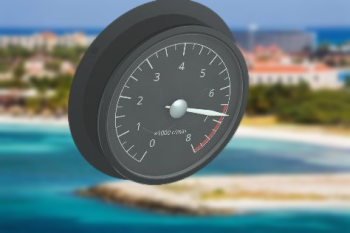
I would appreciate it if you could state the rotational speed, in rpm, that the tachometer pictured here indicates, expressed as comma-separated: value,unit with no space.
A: 6750,rpm
